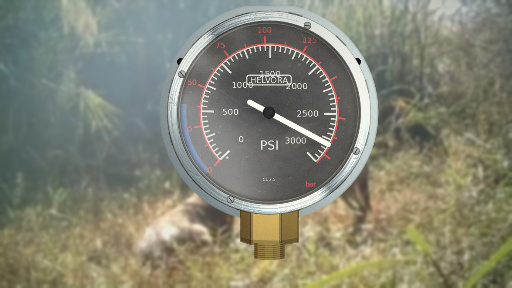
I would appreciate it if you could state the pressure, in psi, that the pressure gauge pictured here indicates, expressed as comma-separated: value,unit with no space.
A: 2800,psi
